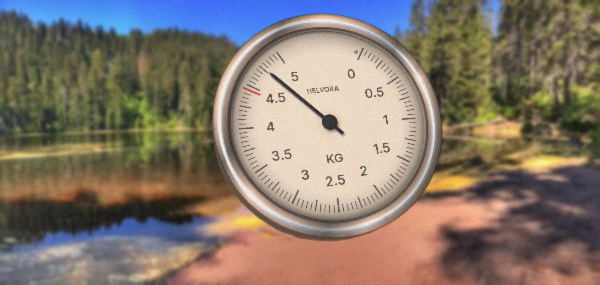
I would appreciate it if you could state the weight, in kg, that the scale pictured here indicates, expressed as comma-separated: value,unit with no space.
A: 4.75,kg
